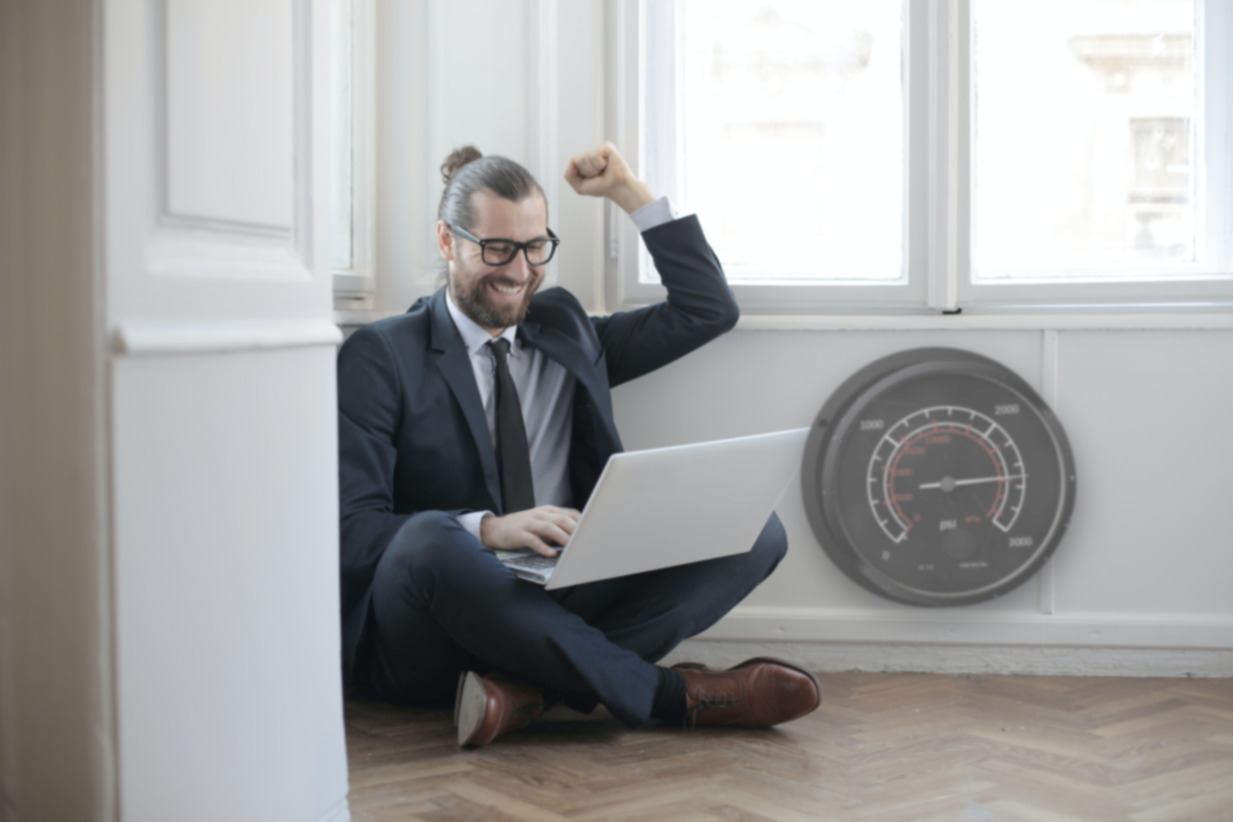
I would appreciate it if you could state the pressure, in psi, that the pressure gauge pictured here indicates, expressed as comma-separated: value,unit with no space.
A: 2500,psi
